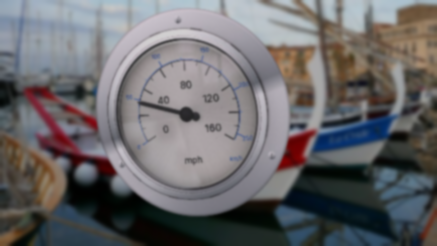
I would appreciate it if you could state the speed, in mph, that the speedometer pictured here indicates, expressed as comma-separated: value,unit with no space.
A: 30,mph
